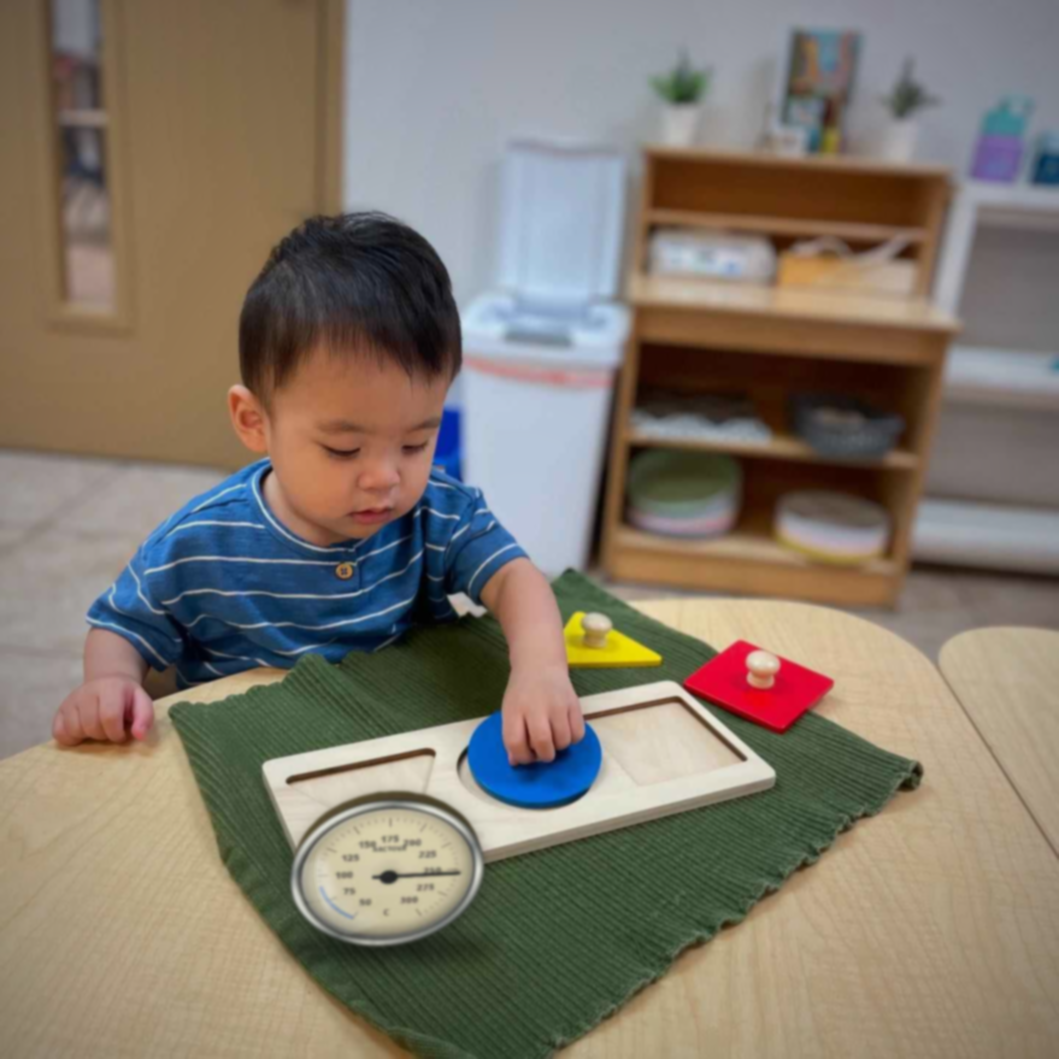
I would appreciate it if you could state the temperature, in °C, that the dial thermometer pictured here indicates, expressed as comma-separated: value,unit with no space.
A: 250,°C
